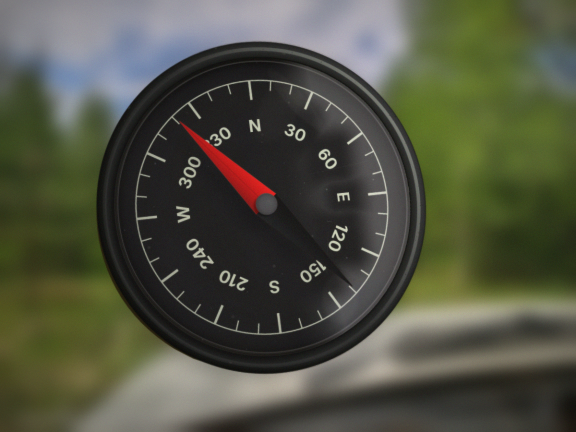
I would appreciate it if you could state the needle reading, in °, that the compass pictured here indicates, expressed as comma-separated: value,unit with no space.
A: 320,°
